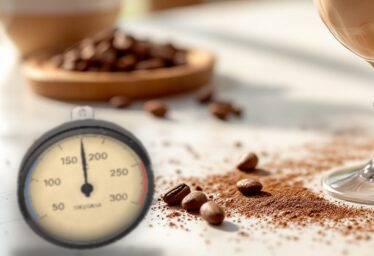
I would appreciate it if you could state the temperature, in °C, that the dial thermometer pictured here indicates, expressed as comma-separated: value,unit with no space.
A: 175,°C
